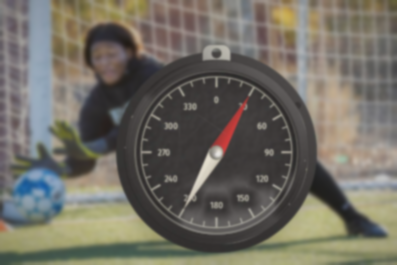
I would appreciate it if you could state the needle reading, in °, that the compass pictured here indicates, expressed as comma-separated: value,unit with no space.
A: 30,°
